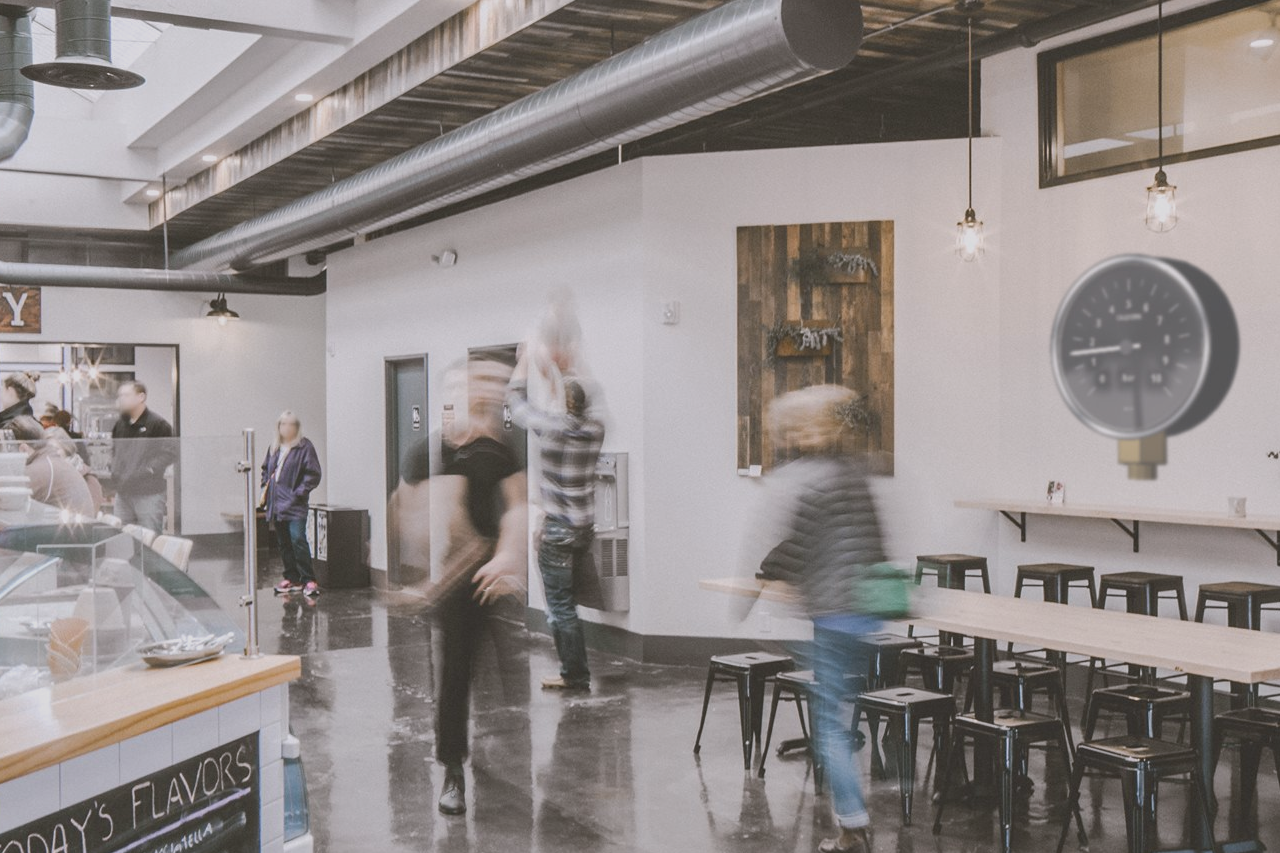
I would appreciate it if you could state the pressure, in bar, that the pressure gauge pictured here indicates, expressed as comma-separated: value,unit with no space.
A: 1.5,bar
